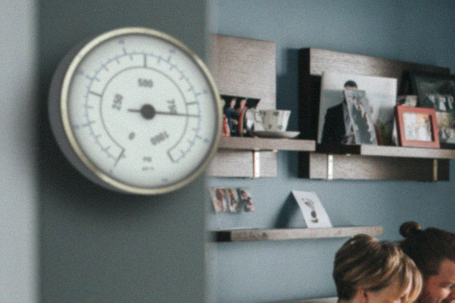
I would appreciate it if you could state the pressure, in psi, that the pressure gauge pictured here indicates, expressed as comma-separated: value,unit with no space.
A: 800,psi
